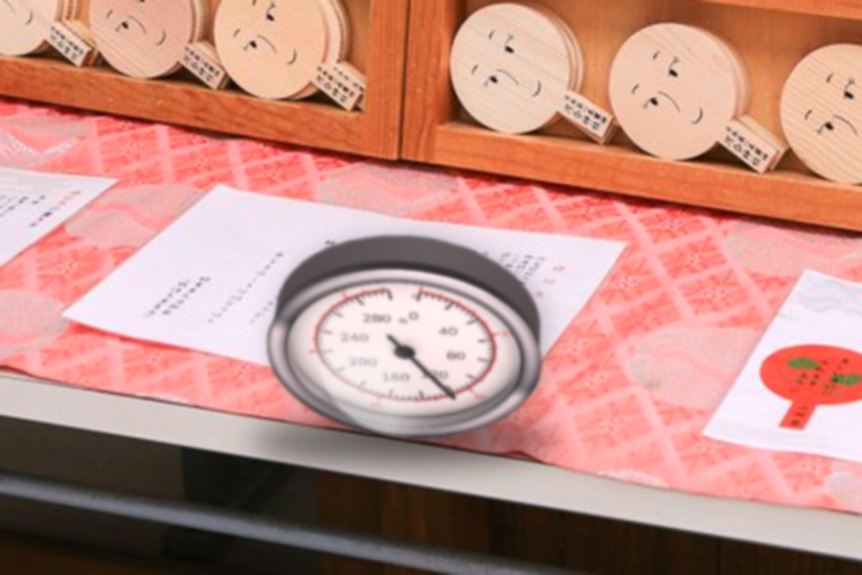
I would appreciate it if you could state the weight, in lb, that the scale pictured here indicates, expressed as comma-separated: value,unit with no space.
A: 120,lb
